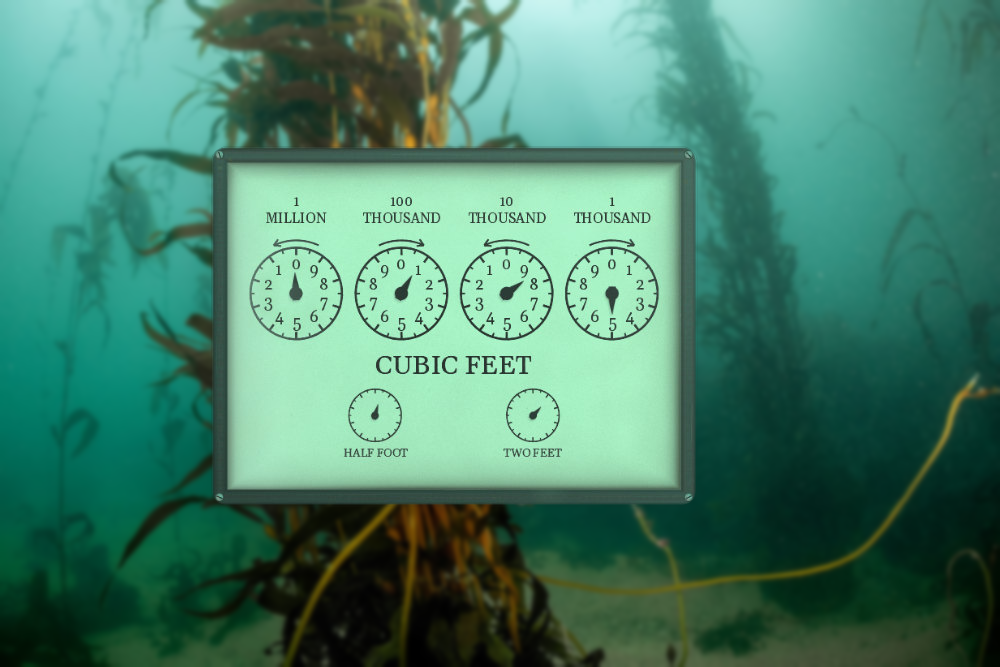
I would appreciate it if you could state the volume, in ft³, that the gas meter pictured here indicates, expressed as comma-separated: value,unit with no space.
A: 8500,ft³
